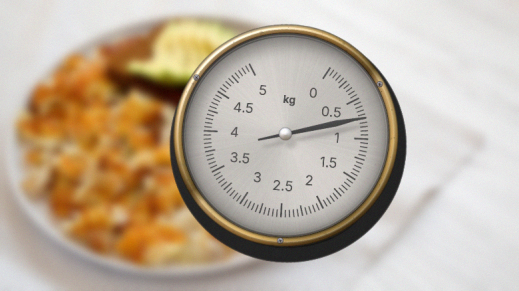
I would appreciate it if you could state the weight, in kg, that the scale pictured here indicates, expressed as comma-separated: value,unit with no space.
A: 0.75,kg
